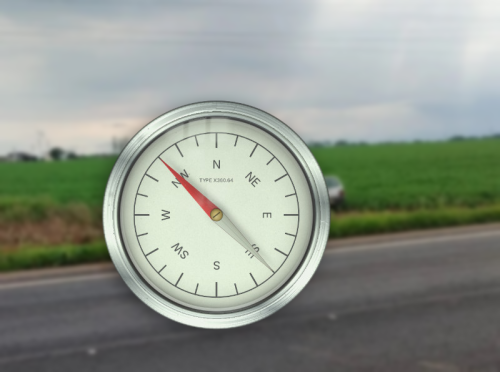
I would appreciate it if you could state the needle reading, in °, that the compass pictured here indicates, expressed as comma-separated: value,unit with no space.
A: 315,°
